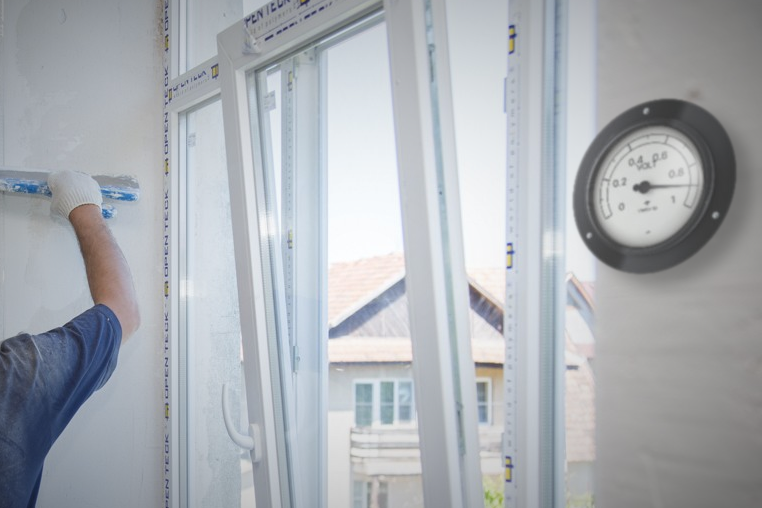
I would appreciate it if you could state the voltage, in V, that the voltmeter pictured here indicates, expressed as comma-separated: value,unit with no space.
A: 0.9,V
